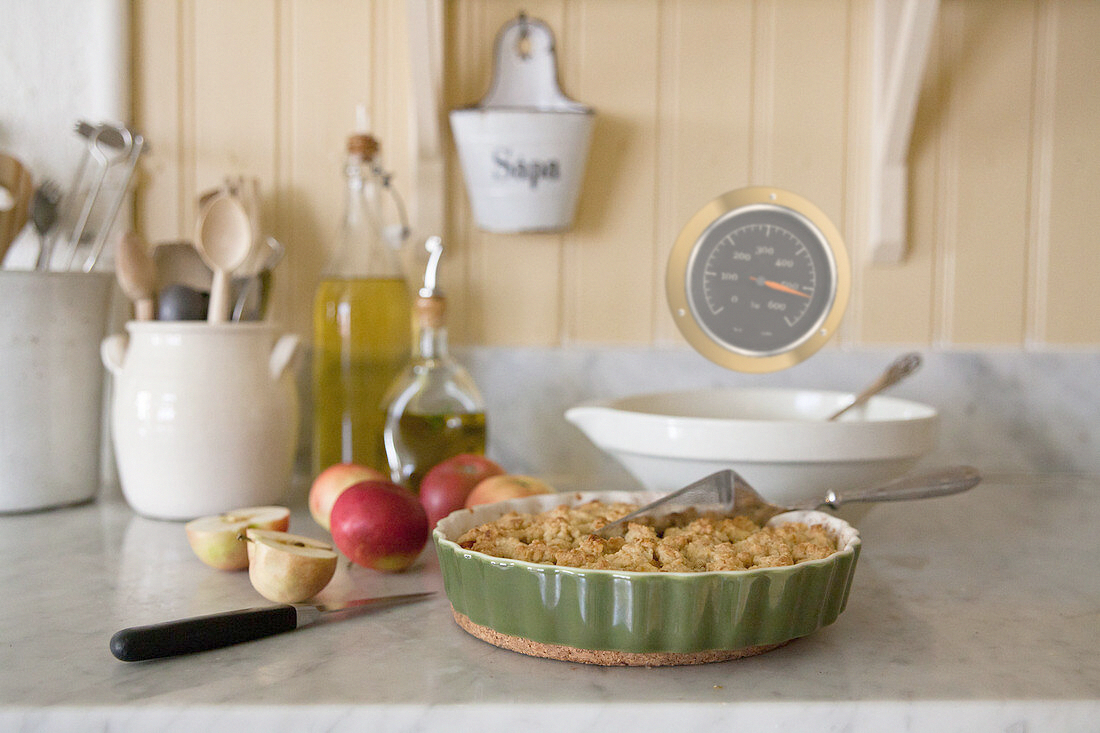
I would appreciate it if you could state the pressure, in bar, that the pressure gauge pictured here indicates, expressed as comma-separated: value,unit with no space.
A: 520,bar
